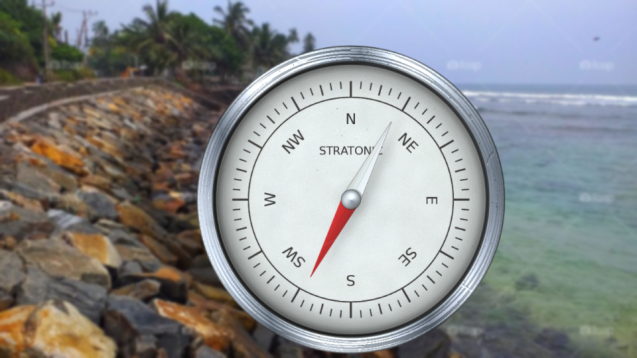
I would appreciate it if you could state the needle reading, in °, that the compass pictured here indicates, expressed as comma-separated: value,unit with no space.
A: 207.5,°
